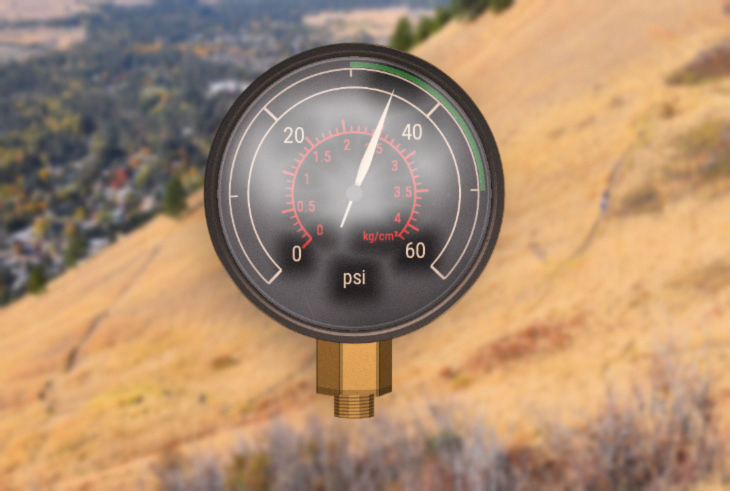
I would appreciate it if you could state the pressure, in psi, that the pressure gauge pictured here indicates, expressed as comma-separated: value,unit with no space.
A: 35,psi
